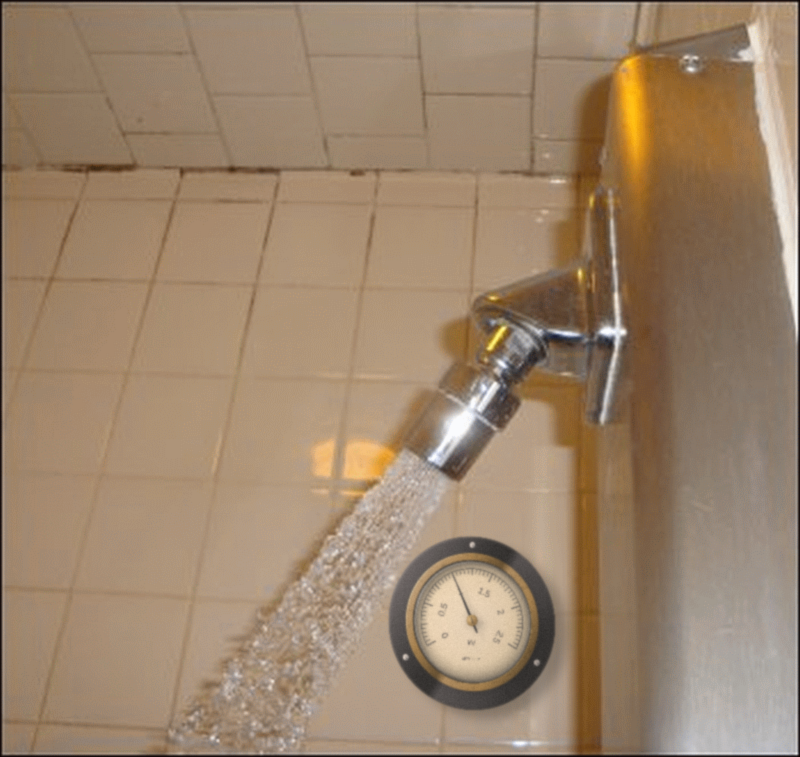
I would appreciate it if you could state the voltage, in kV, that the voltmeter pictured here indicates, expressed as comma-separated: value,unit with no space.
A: 1,kV
